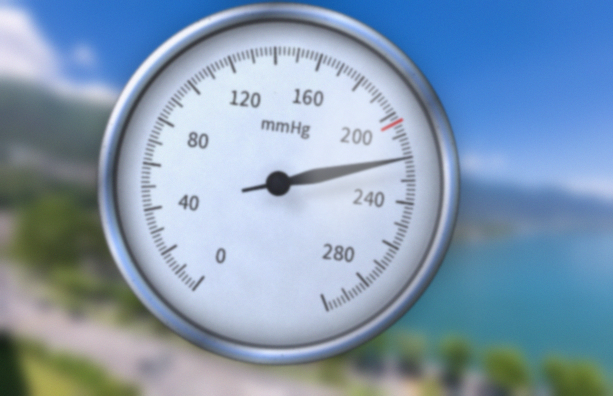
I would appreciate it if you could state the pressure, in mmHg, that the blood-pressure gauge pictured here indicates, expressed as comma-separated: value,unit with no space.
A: 220,mmHg
